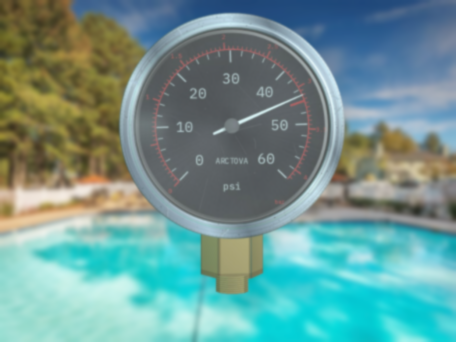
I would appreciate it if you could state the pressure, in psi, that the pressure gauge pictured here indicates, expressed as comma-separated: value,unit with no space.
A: 45,psi
